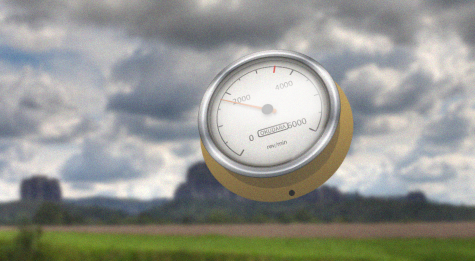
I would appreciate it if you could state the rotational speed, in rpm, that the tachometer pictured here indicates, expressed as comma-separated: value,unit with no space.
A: 1750,rpm
